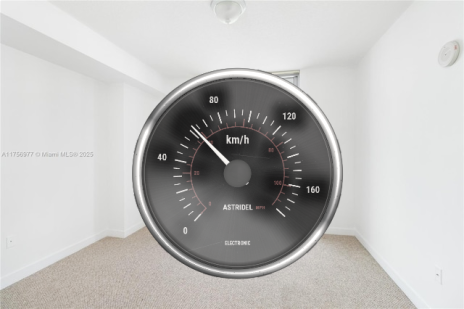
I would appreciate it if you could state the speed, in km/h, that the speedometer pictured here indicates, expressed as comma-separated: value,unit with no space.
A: 62.5,km/h
